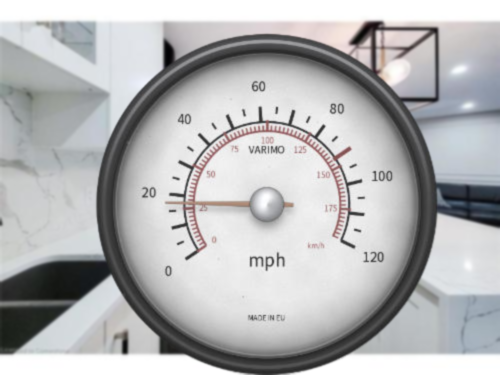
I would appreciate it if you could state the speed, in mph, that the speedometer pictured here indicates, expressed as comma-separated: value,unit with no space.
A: 17.5,mph
